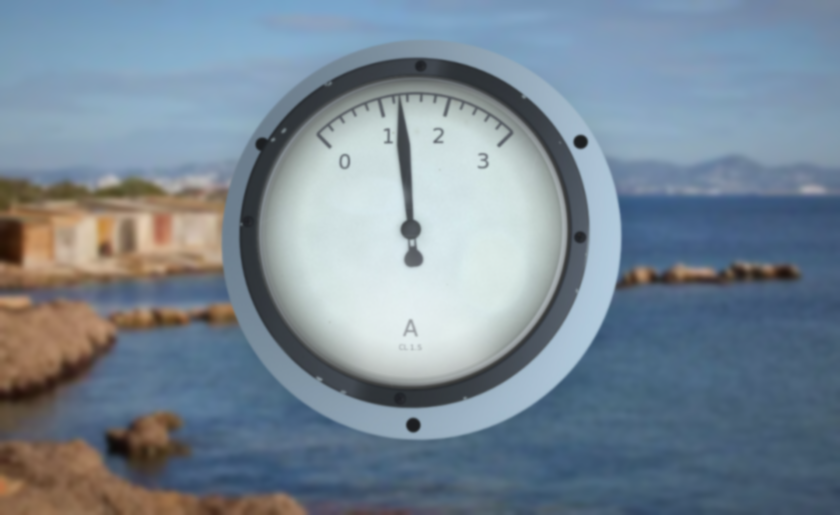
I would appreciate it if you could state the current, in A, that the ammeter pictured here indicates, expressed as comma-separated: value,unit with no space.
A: 1.3,A
